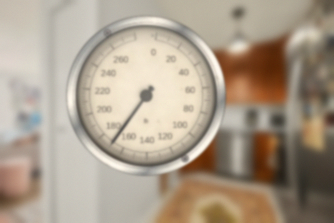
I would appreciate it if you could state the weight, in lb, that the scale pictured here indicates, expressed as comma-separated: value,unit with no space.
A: 170,lb
